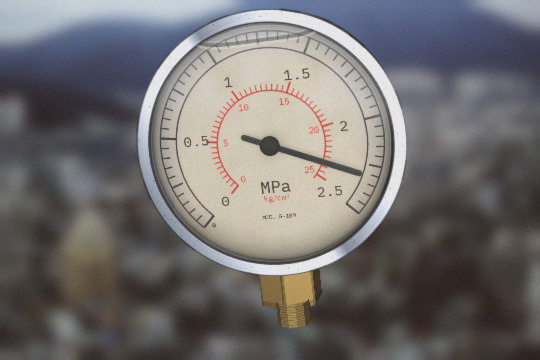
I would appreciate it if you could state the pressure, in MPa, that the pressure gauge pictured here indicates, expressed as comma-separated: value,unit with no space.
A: 2.3,MPa
